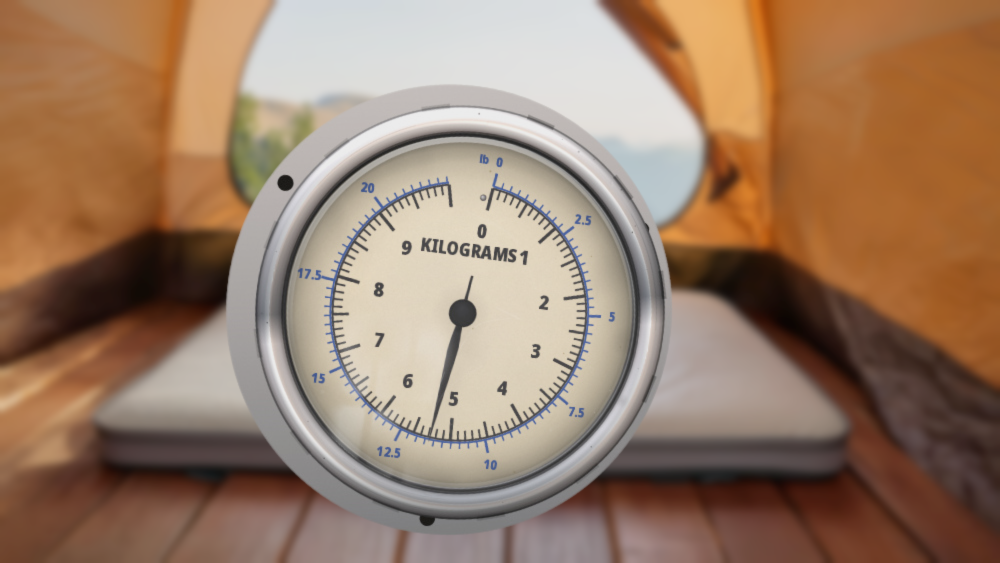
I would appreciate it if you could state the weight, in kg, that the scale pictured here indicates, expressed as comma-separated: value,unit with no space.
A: 5.3,kg
